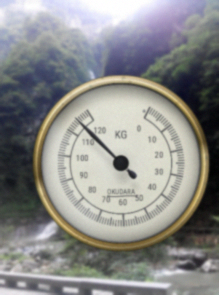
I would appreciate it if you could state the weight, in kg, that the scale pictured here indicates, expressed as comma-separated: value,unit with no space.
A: 115,kg
